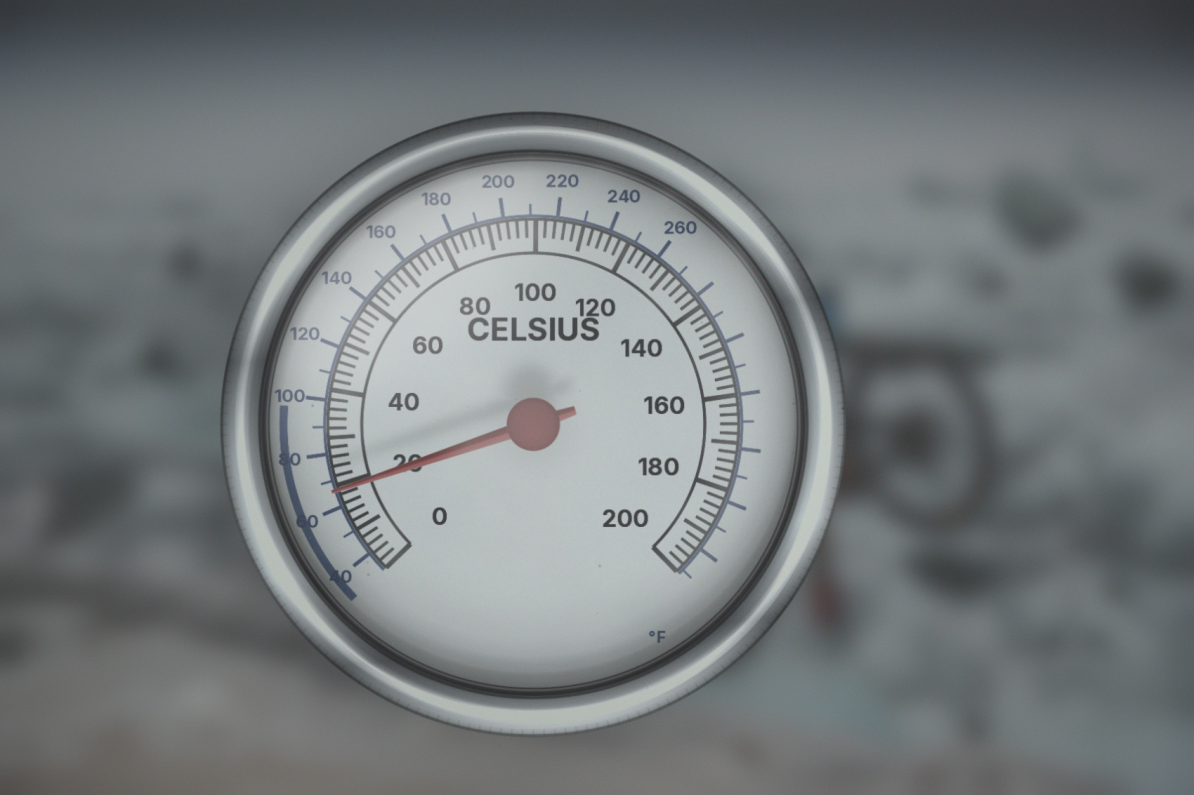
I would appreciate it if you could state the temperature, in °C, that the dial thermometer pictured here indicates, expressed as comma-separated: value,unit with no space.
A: 19,°C
